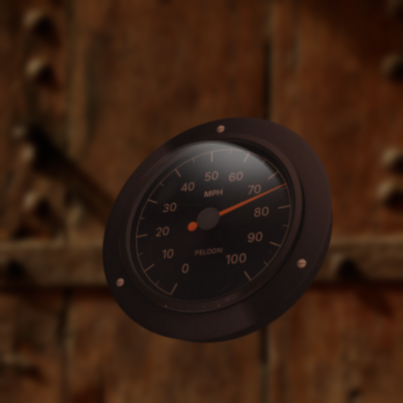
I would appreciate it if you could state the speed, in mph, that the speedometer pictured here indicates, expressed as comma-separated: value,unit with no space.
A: 75,mph
